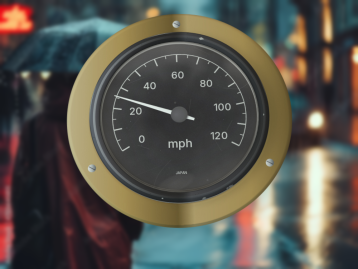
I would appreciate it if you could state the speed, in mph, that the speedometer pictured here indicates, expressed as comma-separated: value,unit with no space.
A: 25,mph
